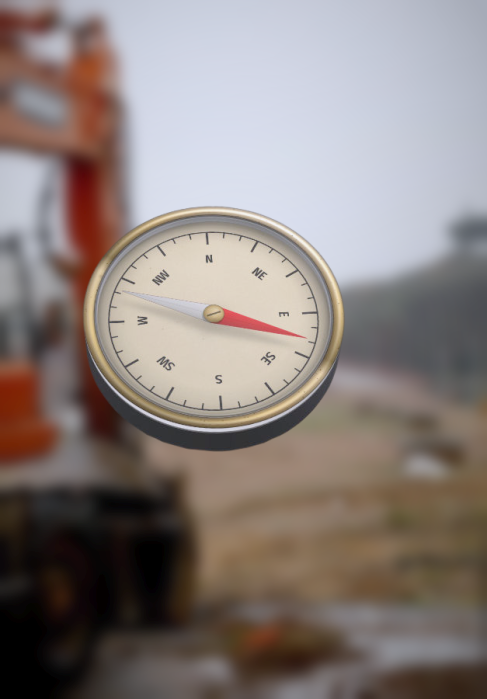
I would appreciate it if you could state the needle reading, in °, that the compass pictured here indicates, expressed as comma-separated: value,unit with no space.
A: 110,°
